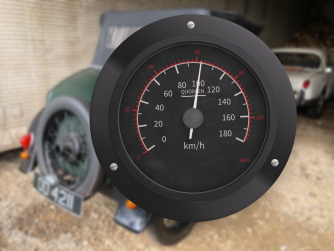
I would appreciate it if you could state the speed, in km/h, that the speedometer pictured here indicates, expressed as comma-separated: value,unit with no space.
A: 100,km/h
